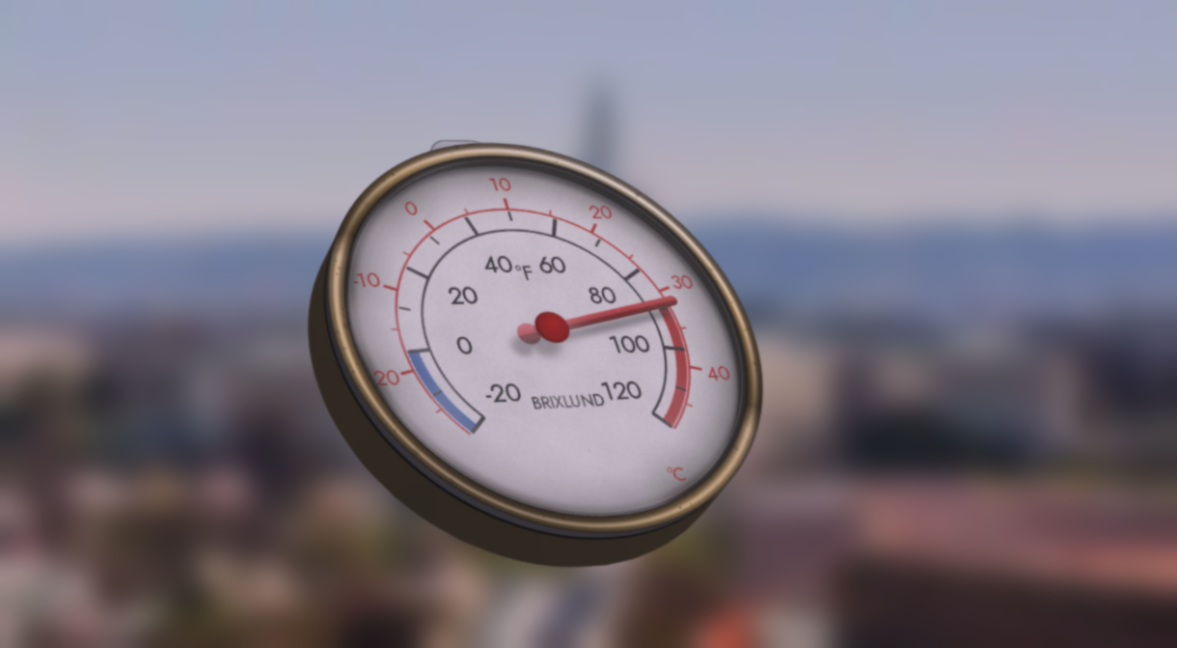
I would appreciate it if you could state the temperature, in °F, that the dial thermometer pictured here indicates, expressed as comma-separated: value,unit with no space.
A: 90,°F
